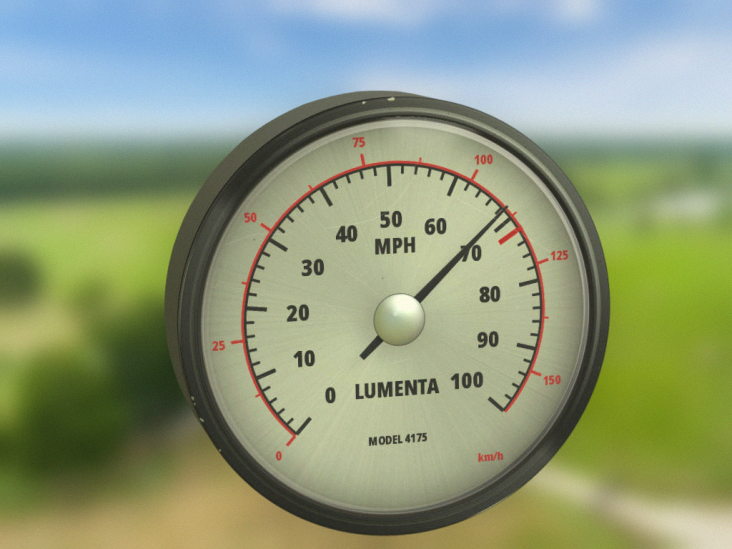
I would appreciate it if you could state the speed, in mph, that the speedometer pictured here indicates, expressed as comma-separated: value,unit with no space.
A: 68,mph
